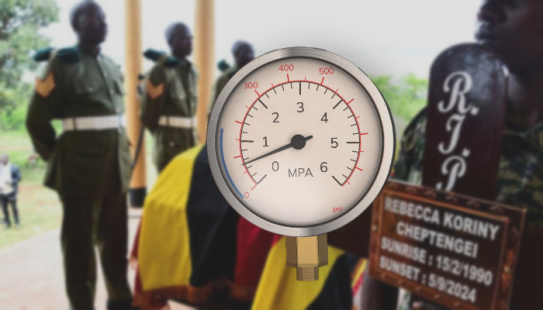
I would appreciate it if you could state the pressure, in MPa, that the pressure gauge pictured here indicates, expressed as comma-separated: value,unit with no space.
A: 0.5,MPa
